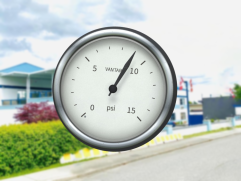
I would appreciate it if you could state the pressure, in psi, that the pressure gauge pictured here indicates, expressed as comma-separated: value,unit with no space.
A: 9,psi
